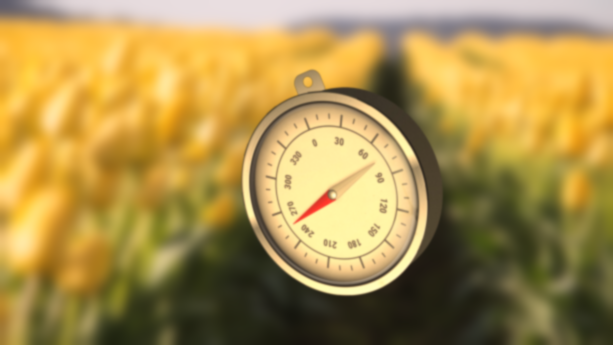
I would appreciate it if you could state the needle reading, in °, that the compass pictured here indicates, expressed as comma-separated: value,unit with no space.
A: 255,°
